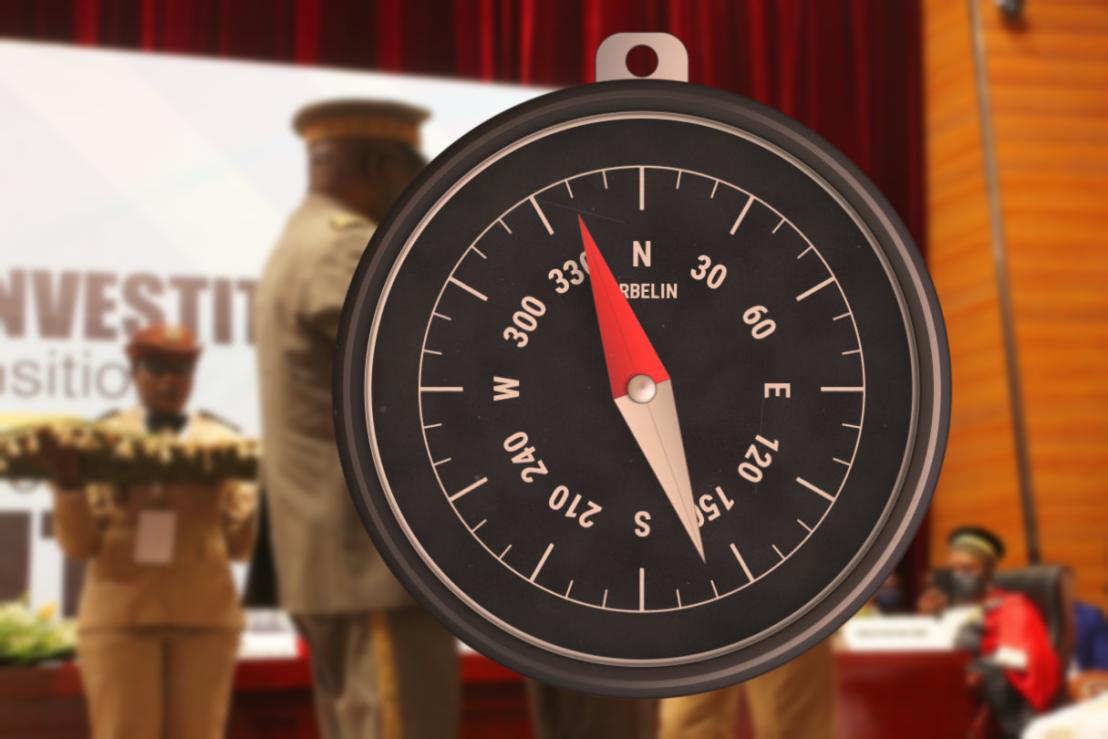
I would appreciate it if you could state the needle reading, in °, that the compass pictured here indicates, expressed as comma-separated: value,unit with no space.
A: 340,°
